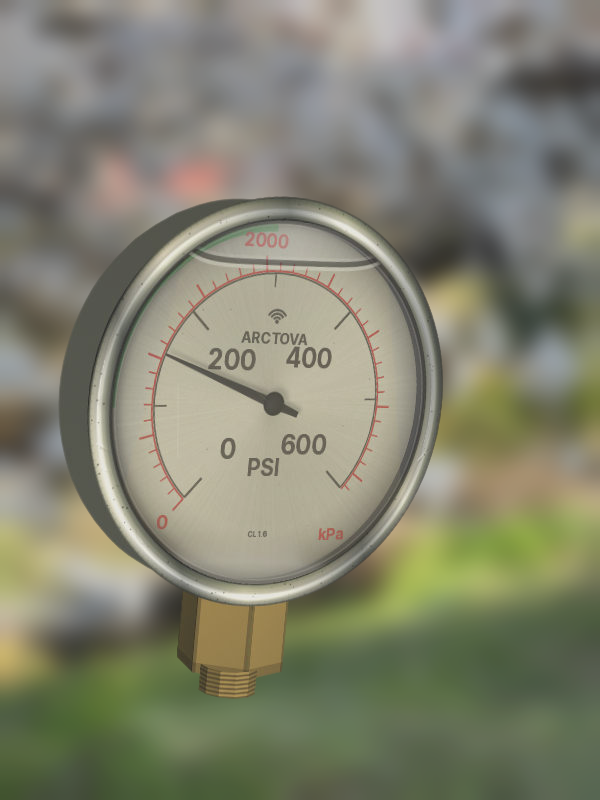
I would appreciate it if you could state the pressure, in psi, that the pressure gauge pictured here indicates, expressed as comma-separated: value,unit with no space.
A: 150,psi
